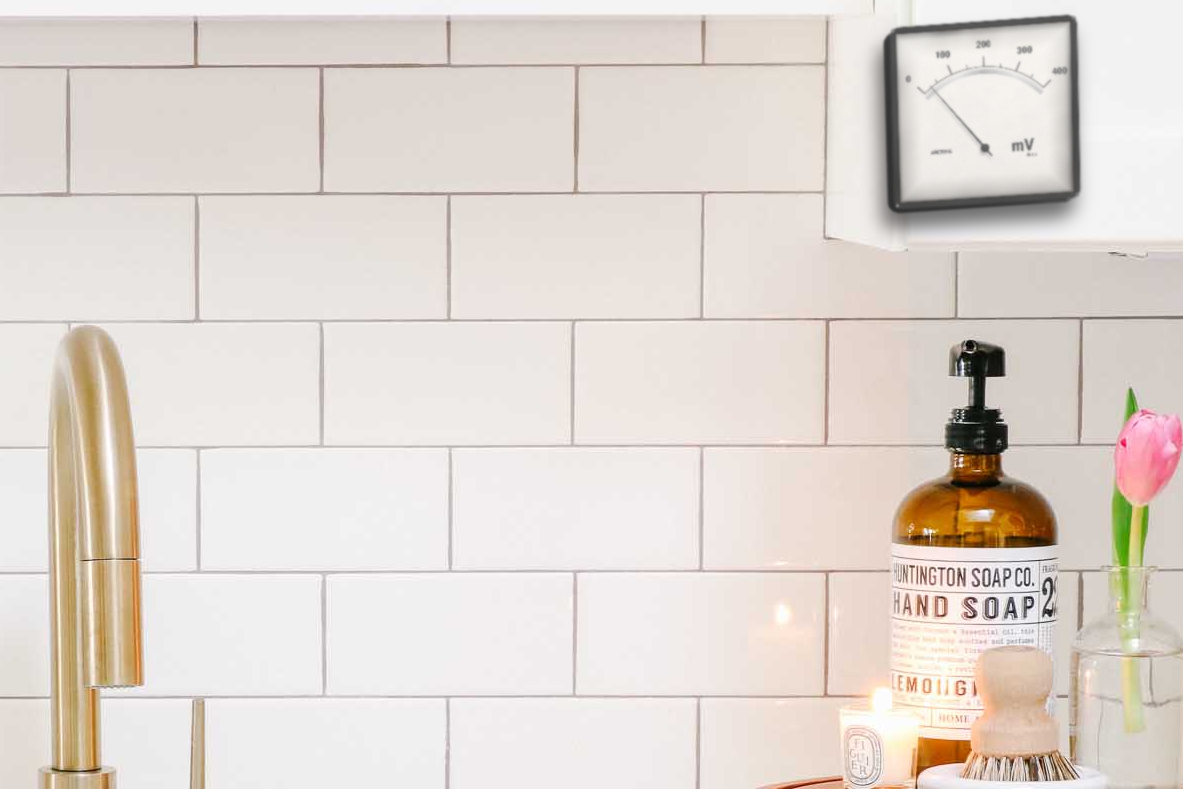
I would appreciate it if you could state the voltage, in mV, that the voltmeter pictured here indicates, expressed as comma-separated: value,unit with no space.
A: 25,mV
